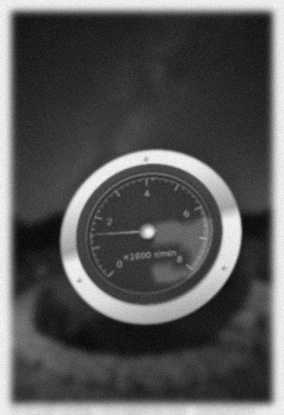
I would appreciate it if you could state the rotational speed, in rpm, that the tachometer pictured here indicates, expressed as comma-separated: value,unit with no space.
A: 1400,rpm
